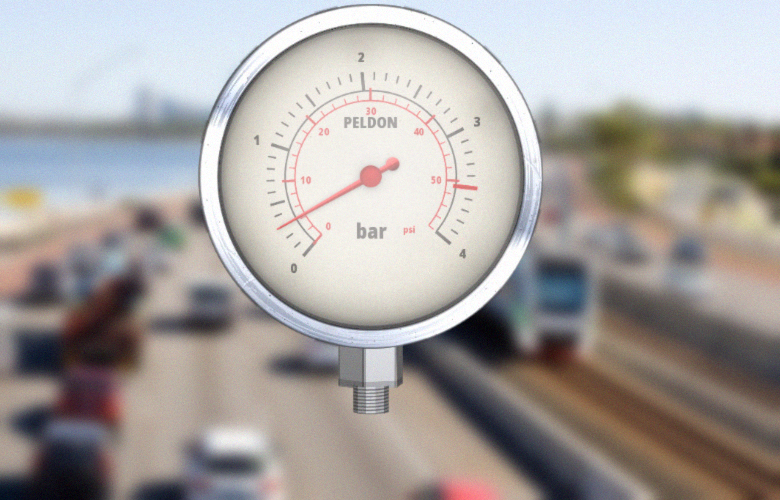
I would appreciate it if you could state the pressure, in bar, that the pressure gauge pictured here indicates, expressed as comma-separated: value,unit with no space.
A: 0.3,bar
